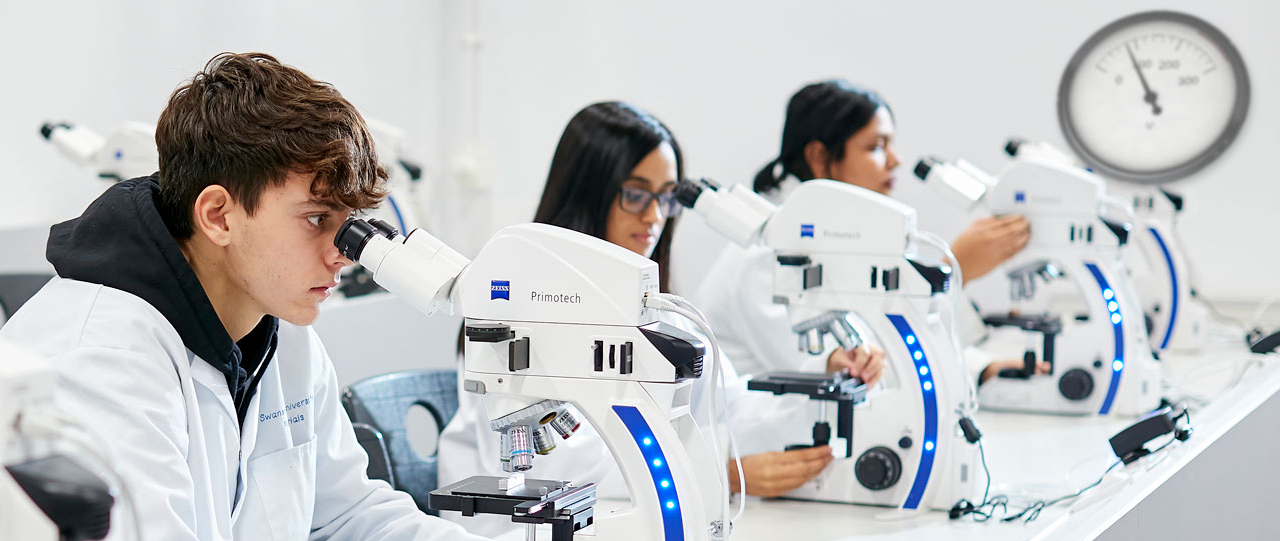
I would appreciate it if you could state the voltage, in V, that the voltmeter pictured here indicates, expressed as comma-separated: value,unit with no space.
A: 80,V
